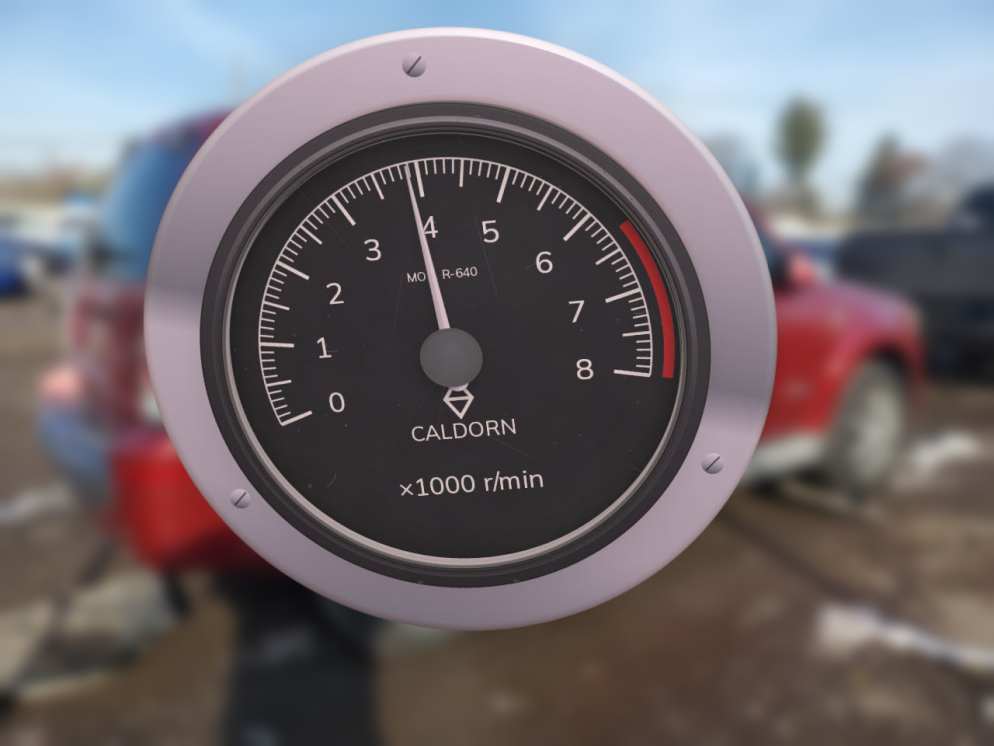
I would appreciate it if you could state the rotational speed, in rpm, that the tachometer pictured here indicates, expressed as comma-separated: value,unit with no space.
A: 3900,rpm
